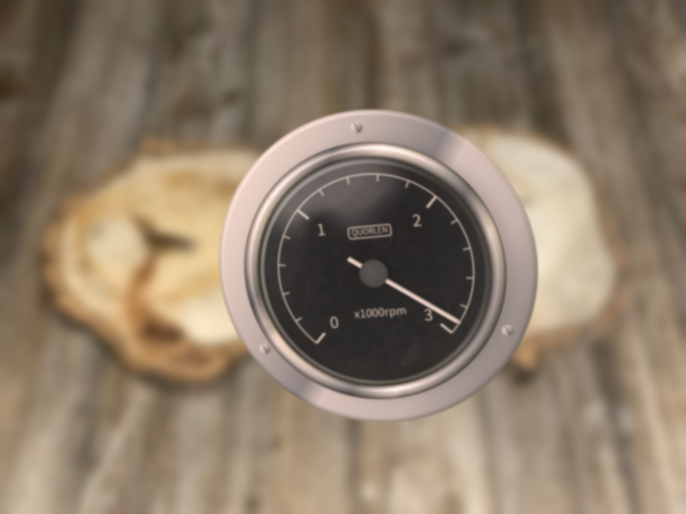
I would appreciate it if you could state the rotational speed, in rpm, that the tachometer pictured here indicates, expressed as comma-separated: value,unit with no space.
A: 2900,rpm
